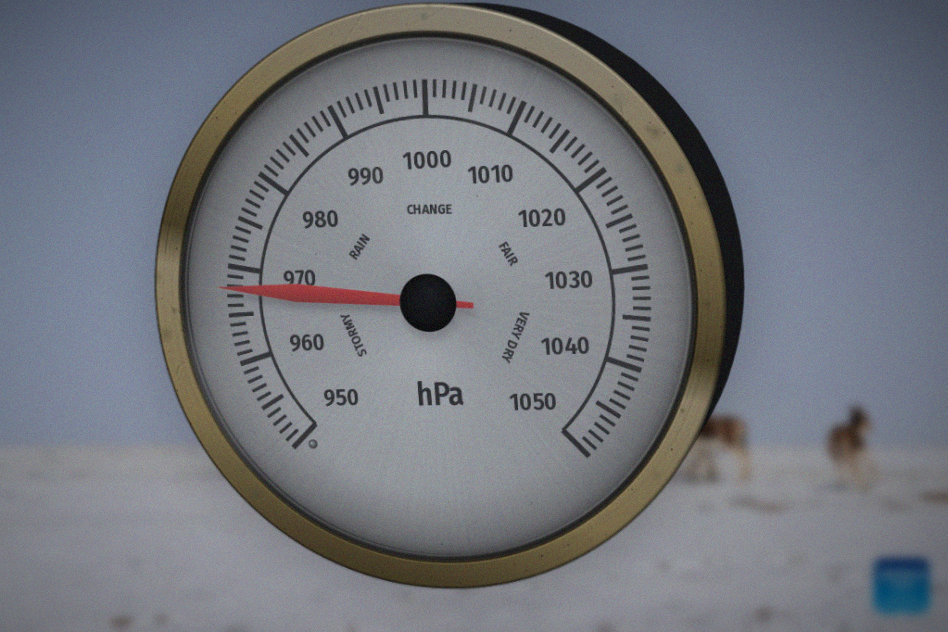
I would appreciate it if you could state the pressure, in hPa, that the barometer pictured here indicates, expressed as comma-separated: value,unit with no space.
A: 968,hPa
